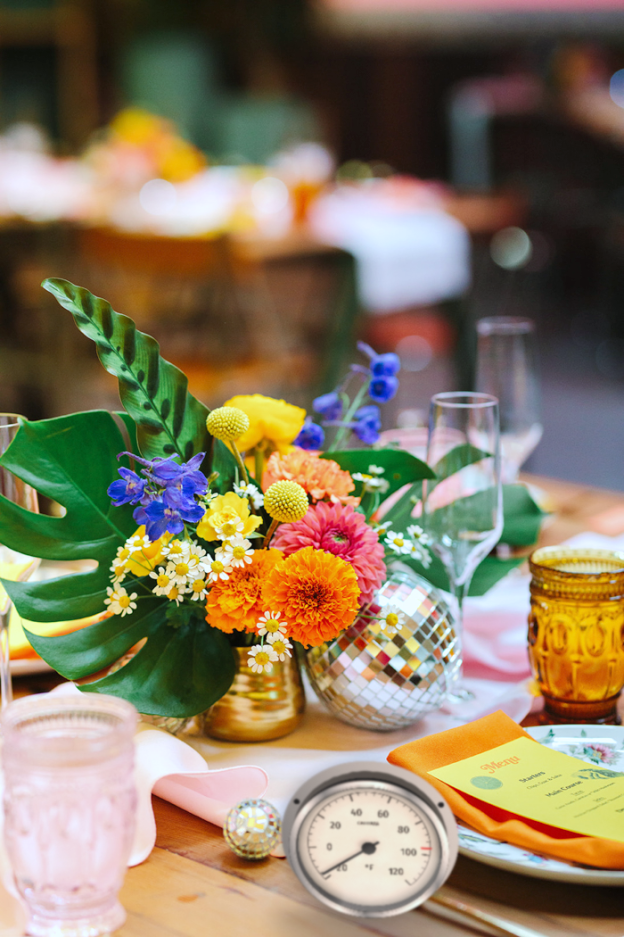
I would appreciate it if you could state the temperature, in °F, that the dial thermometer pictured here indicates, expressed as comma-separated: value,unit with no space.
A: -16,°F
